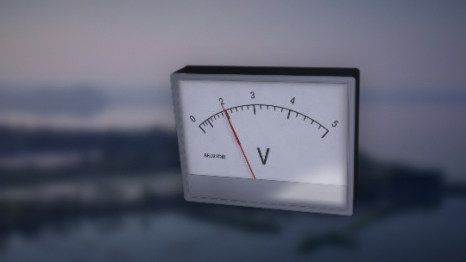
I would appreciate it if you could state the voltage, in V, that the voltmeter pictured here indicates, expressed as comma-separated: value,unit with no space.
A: 2,V
